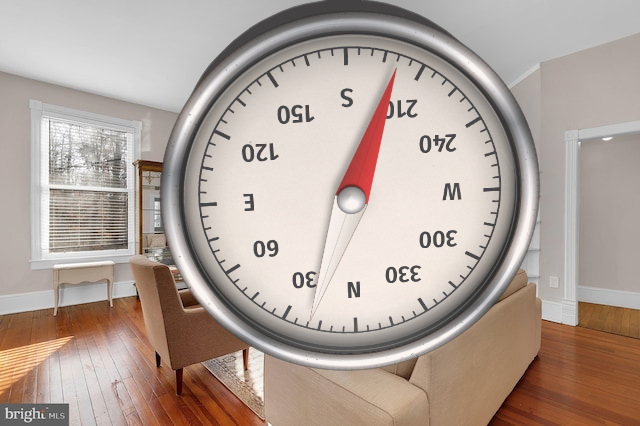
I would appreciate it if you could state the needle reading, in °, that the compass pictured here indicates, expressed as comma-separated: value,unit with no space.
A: 200,°
